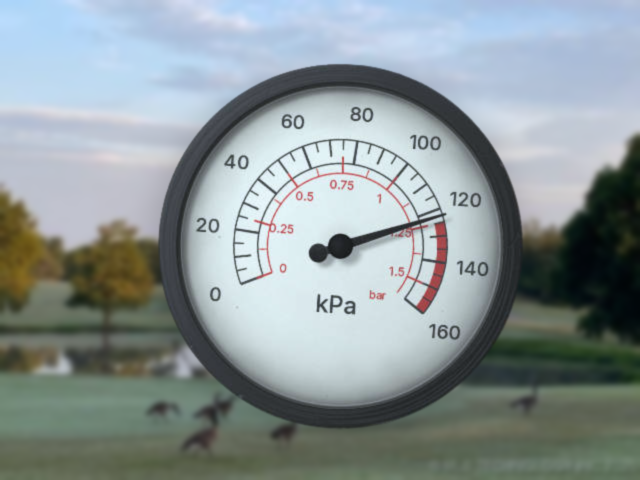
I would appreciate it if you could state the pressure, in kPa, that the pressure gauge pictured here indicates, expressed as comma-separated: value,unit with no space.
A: 122.5,kPa
